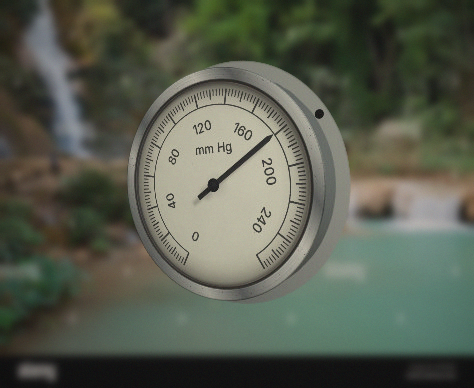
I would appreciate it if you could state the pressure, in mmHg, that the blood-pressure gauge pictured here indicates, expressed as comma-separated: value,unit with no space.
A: 180,mmHg
